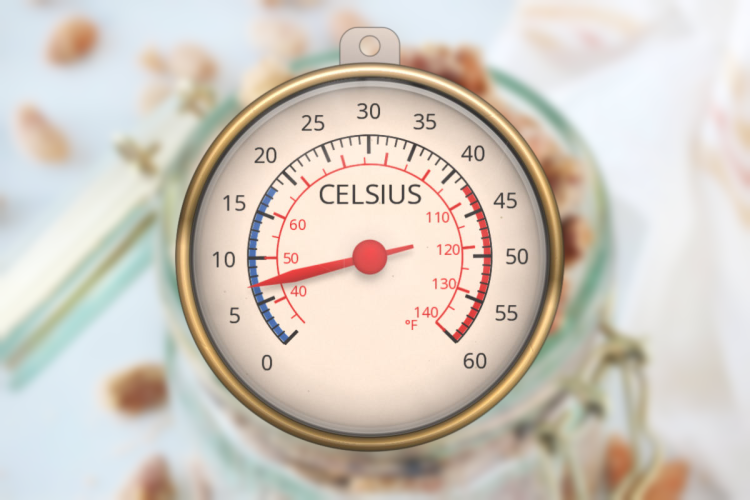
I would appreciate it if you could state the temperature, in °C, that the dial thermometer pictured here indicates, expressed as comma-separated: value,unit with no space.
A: 7,°C
